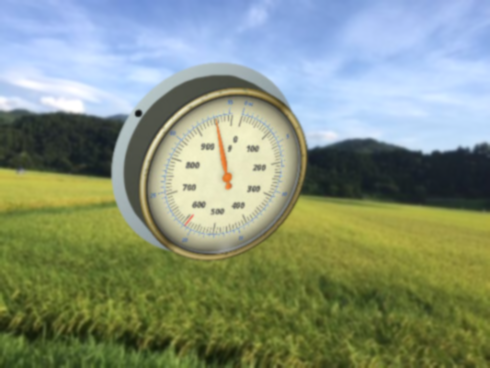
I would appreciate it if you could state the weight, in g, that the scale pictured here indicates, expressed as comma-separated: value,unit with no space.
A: 950,g
